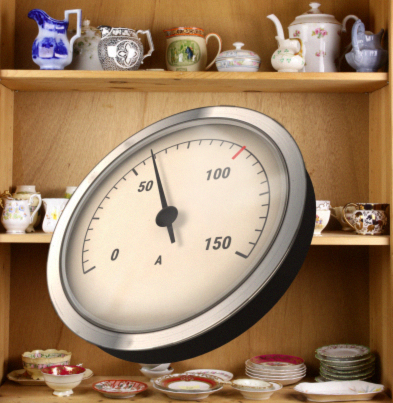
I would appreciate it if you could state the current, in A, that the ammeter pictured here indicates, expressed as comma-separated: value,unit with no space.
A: 60,A
